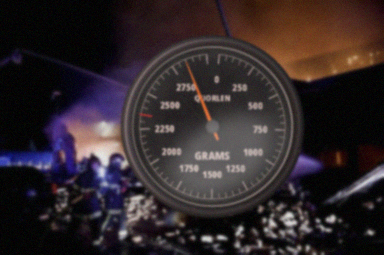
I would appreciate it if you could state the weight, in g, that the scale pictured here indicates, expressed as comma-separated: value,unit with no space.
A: 2850,g
